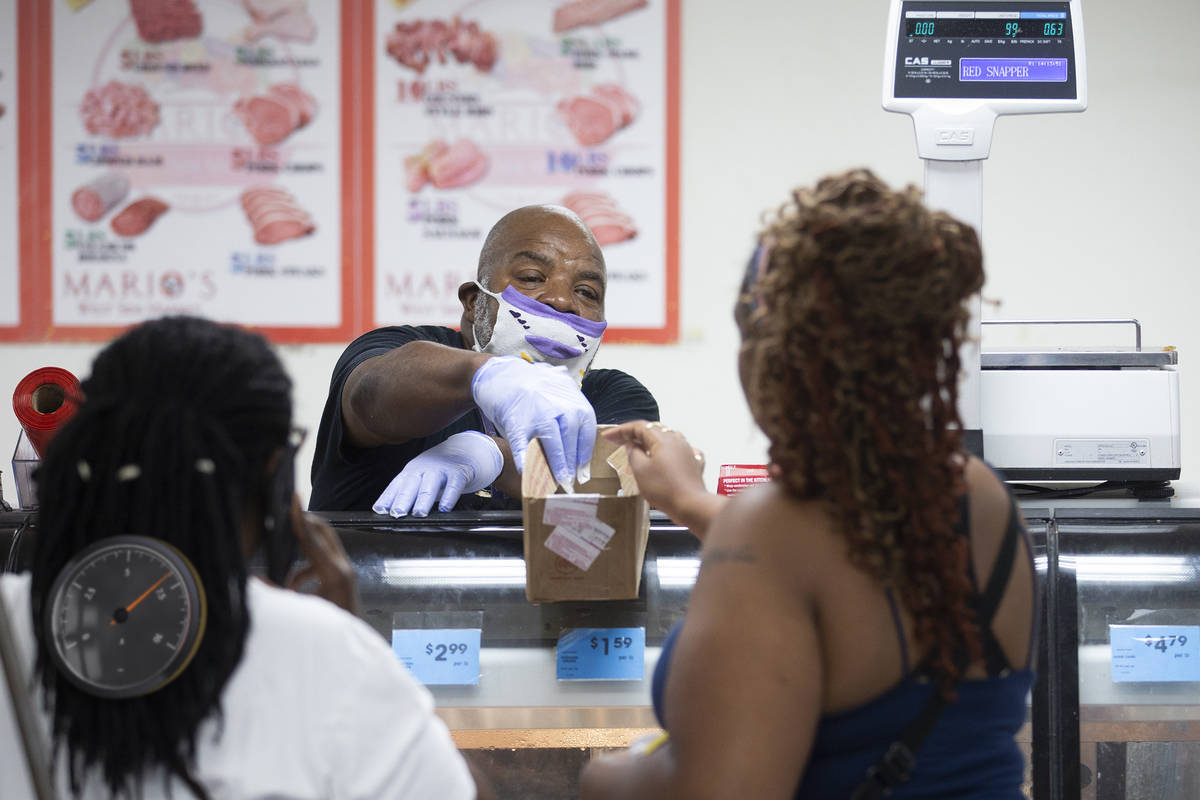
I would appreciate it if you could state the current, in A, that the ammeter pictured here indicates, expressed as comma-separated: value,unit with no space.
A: 7,A
